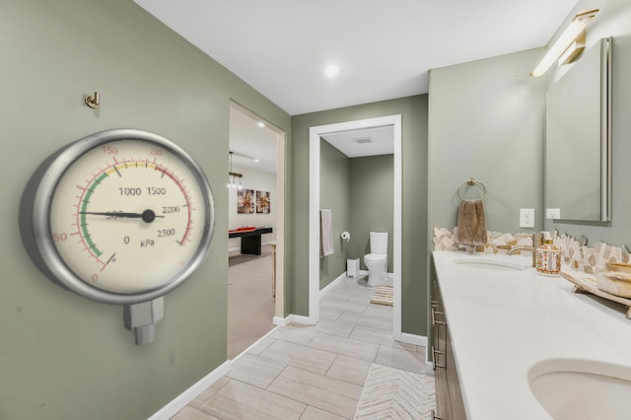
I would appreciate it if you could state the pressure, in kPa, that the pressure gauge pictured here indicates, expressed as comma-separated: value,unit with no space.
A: 500,kPa
